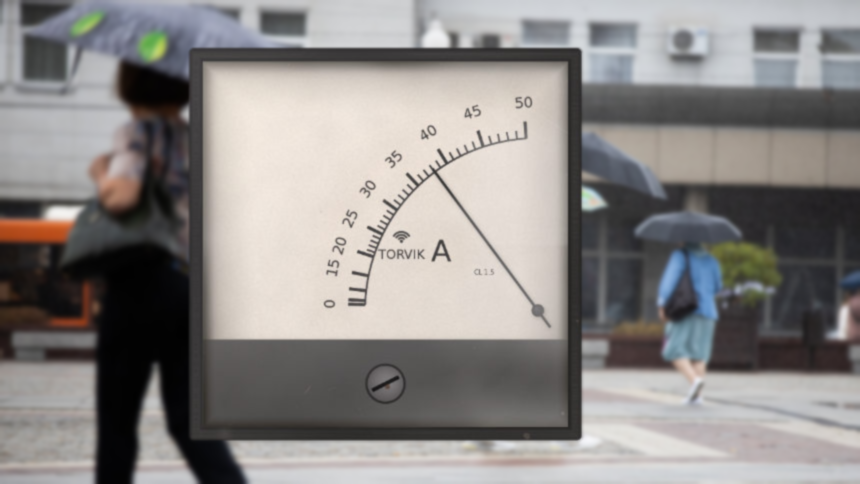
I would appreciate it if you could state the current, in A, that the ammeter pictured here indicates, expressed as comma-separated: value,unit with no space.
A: 38,A
